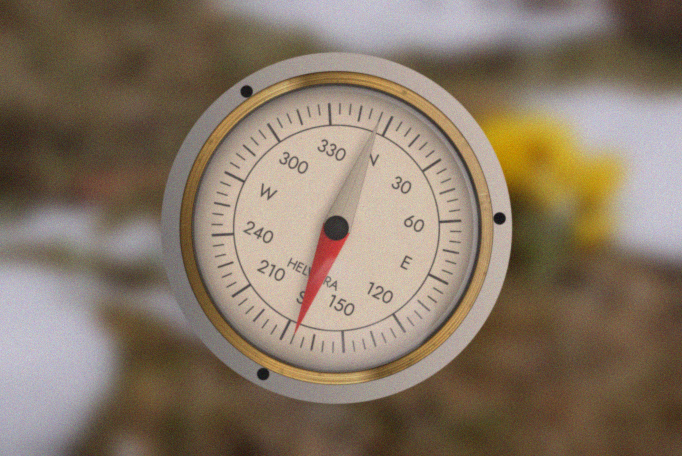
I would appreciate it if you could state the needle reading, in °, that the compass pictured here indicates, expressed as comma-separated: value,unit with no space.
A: 175,°
